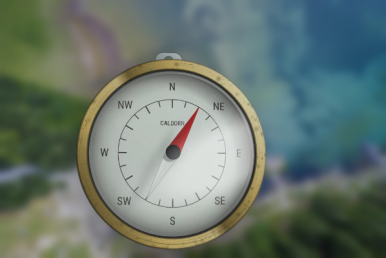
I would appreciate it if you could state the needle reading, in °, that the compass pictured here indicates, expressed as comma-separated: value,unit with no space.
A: 30,°
